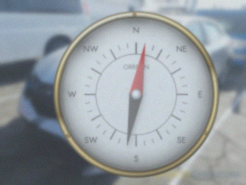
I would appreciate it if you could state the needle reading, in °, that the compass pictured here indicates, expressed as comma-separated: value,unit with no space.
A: 10,°
